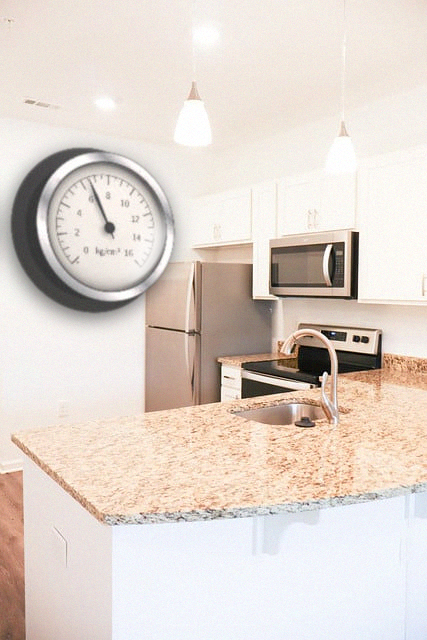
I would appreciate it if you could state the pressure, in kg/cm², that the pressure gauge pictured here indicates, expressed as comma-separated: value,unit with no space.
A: 6.5,kg/cm²
